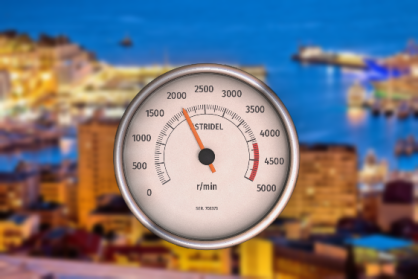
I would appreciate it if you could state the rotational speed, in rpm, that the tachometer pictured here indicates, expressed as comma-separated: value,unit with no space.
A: 2000,rpm
